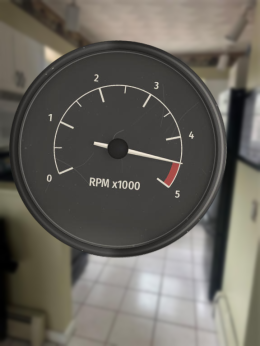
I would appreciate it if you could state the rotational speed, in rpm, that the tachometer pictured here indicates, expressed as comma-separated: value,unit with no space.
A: 4500,rpm
